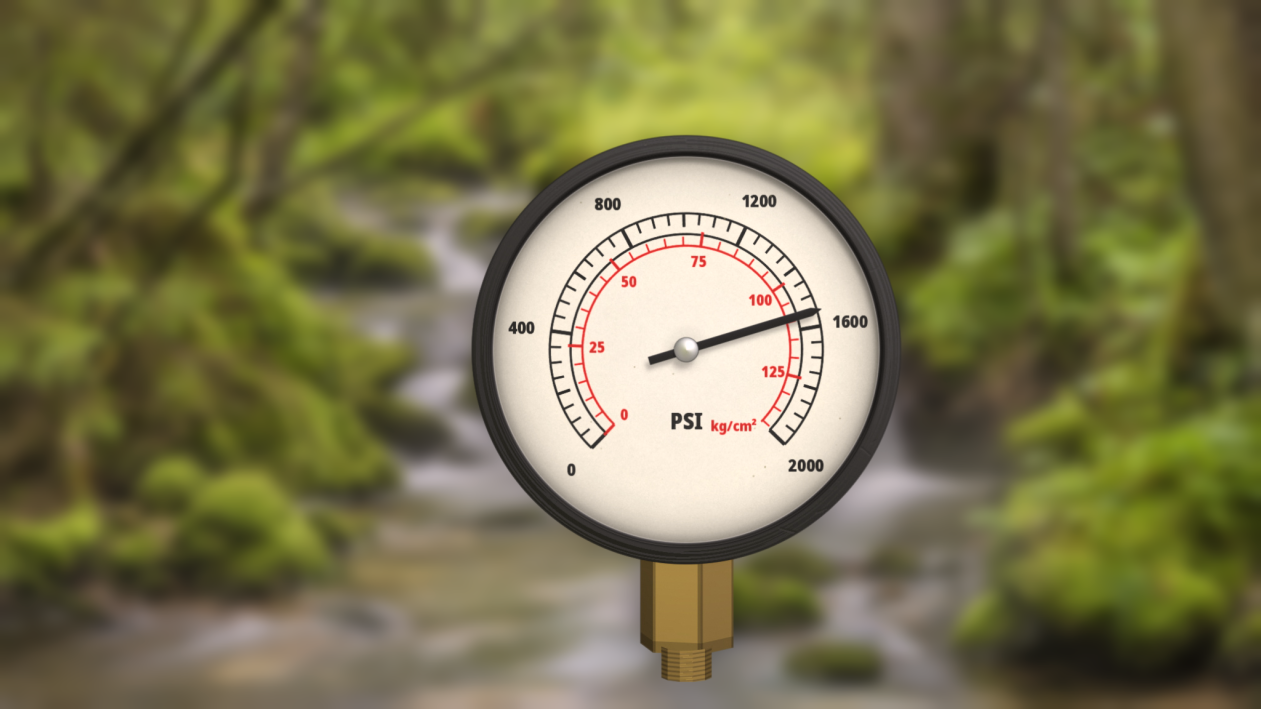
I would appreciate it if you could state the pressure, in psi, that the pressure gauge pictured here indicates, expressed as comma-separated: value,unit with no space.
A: 1550,psi
